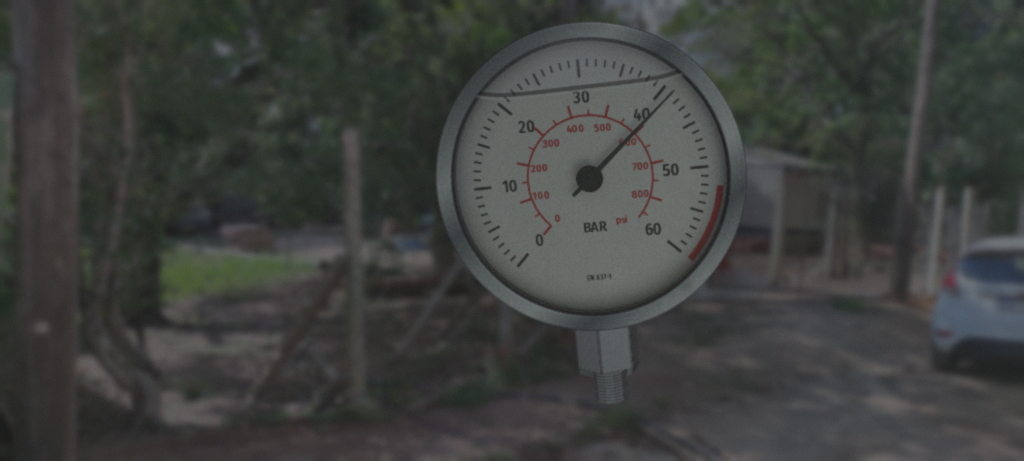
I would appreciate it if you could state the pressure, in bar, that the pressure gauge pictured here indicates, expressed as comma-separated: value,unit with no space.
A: 41,bar
